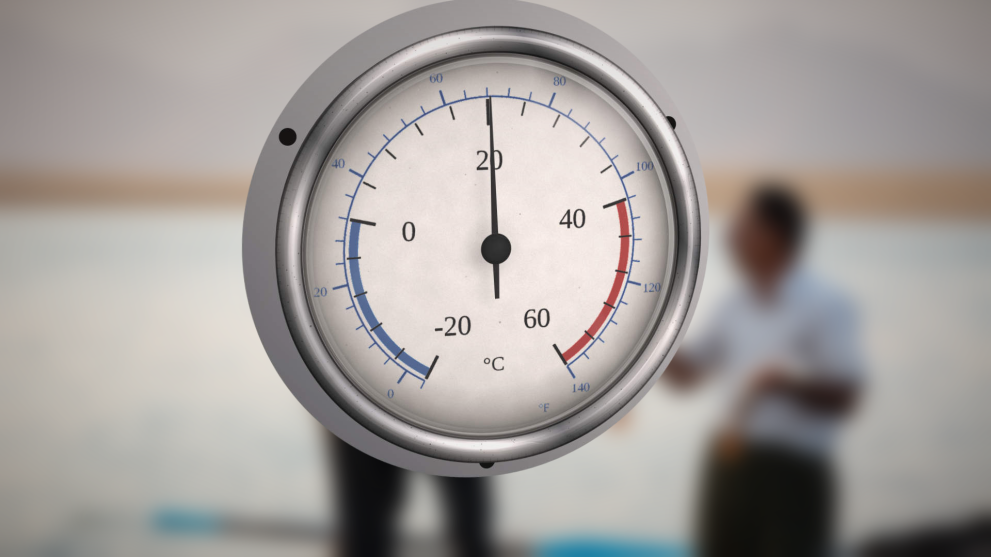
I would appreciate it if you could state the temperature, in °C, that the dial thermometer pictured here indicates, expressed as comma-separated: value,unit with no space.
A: 20,°C
